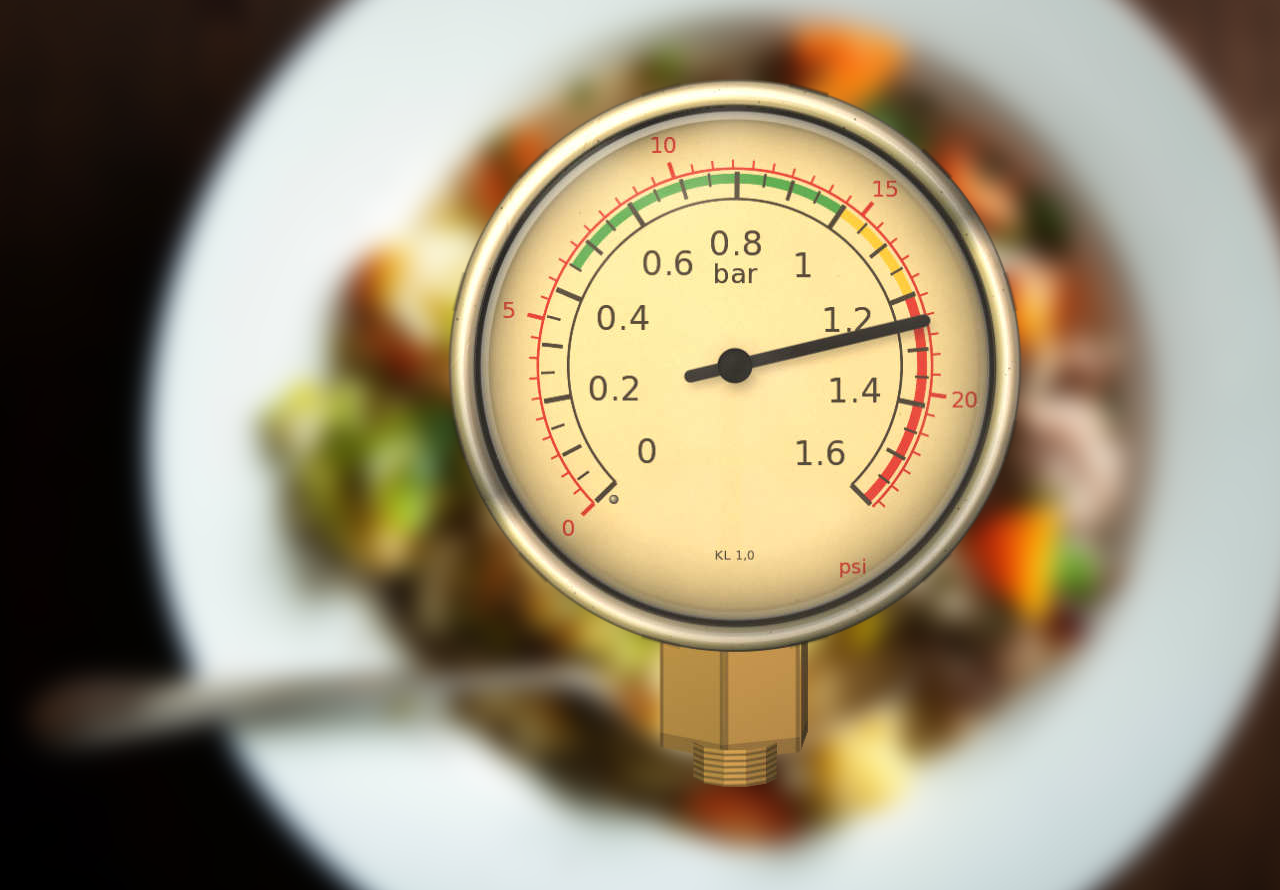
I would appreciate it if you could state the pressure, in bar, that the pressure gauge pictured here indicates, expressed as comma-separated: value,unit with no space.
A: 1.25,bar
